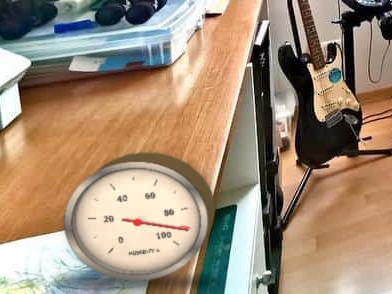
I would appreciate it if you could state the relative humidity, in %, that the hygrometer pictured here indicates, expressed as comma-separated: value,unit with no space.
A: 90,%
